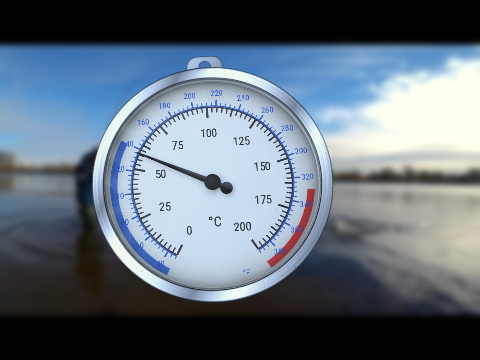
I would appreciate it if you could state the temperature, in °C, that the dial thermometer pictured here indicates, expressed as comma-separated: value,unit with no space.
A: 57.5,°C
